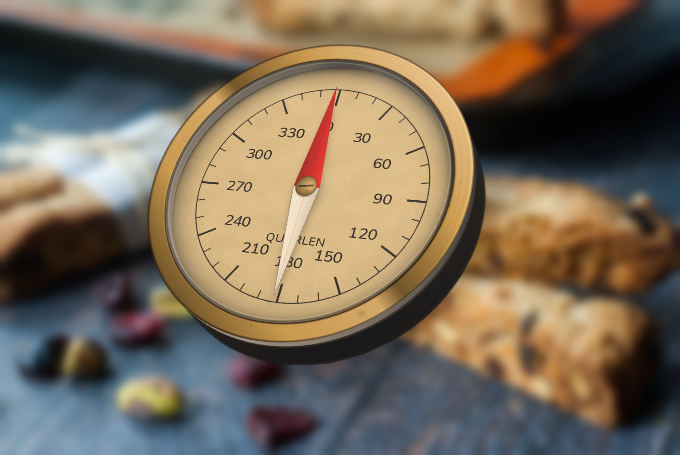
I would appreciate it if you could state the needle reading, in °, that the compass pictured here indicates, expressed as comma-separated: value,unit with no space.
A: 0,°
